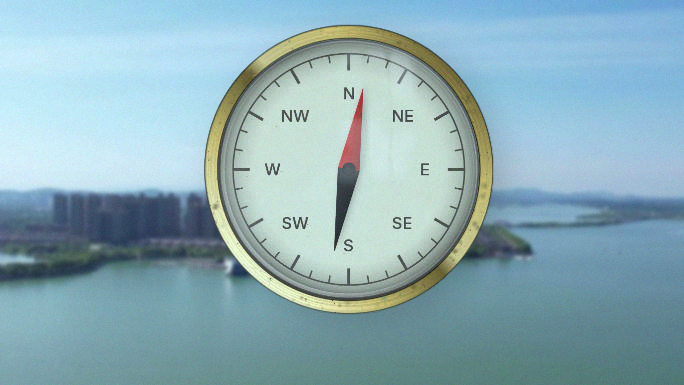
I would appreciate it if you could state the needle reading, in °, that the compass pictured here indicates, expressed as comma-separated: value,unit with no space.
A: 10,°
